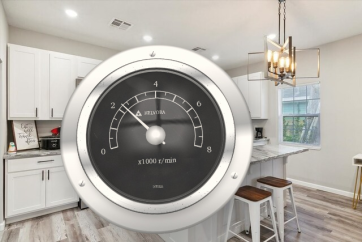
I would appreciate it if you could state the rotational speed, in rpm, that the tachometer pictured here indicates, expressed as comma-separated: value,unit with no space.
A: 2250,rpm
